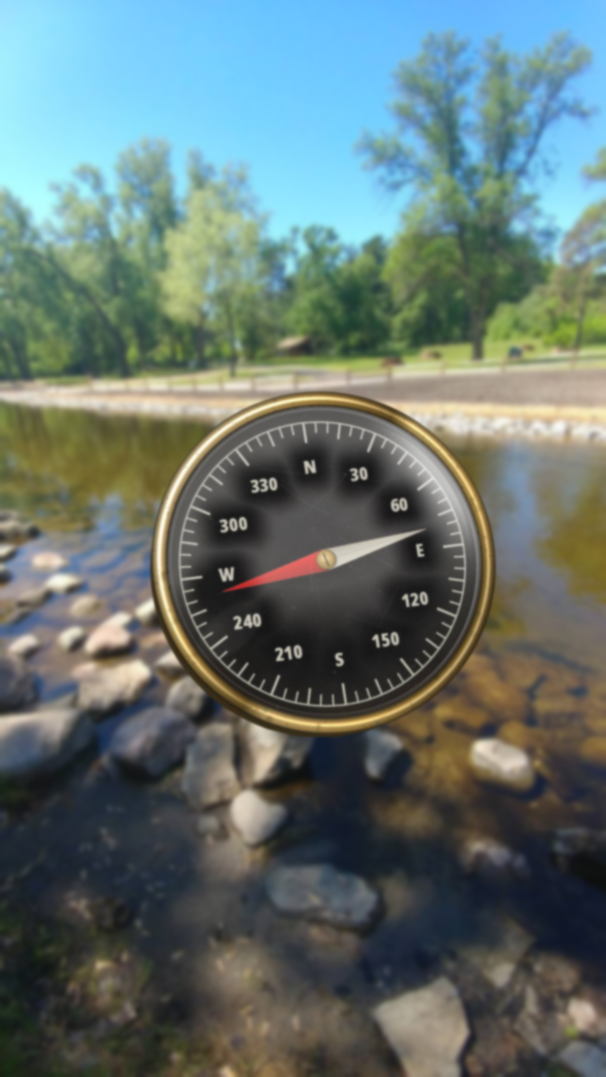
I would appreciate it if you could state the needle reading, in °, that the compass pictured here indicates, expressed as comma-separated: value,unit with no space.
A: 260,°
